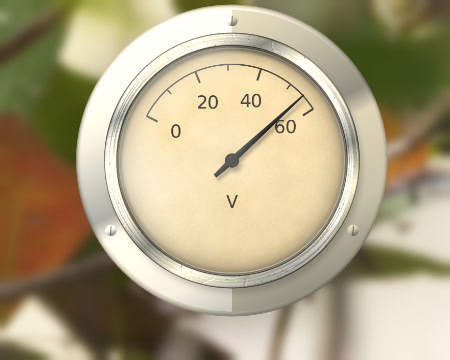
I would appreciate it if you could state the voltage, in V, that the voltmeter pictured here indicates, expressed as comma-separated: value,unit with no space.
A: 55,V
